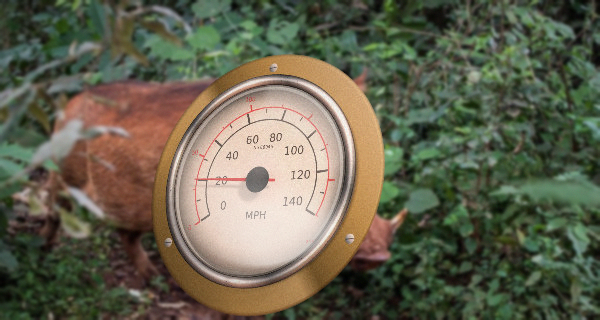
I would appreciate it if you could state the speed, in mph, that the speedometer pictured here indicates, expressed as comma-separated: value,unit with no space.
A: 20,mph
